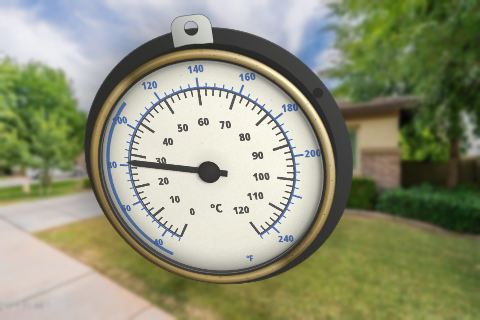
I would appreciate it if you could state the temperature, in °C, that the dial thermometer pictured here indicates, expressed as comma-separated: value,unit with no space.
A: 28,°C
